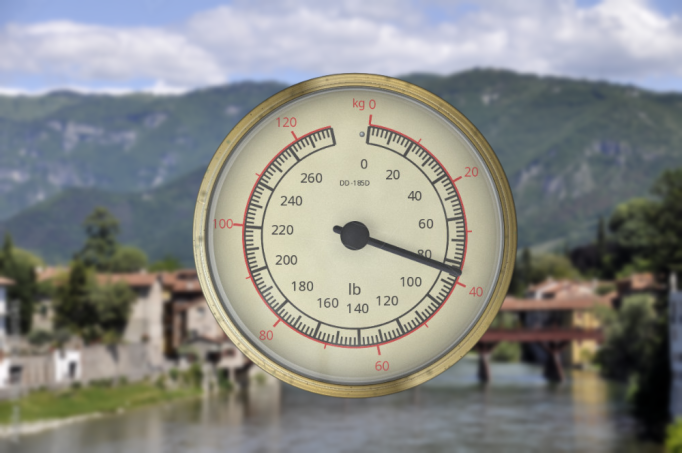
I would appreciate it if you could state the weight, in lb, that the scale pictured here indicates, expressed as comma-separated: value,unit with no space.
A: 84,lb
